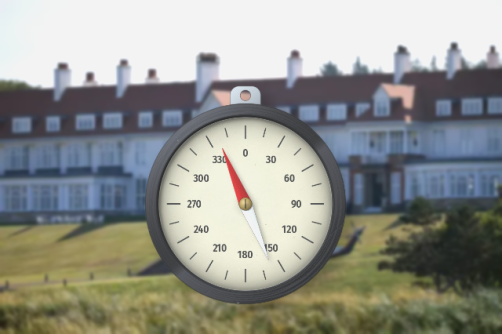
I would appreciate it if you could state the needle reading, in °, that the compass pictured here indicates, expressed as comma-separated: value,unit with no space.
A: 337.5,°
